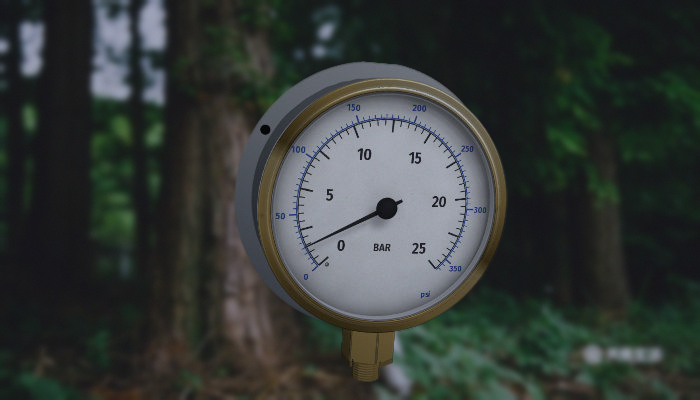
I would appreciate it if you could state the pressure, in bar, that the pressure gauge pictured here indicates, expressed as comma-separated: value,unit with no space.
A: 1.5,bar
